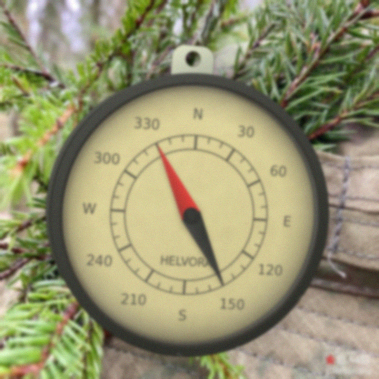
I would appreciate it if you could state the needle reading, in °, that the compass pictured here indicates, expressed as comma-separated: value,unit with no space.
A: 330,°
